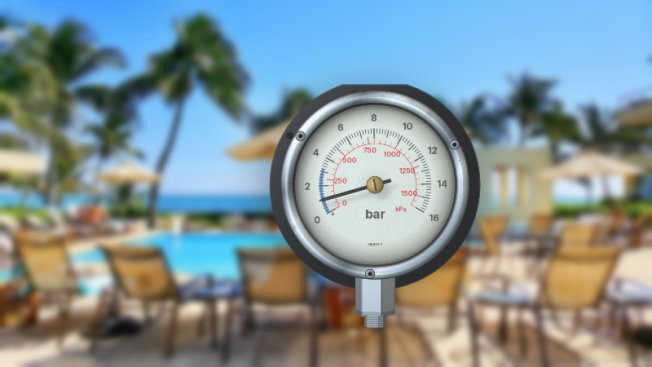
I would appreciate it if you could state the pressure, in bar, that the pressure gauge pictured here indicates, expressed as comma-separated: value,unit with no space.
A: 1,bar
